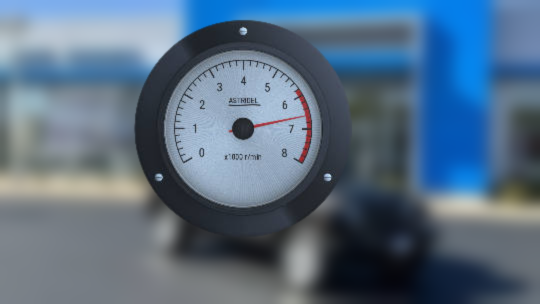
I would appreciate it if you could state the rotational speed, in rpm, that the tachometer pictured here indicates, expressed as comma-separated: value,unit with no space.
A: 6600,rpm
